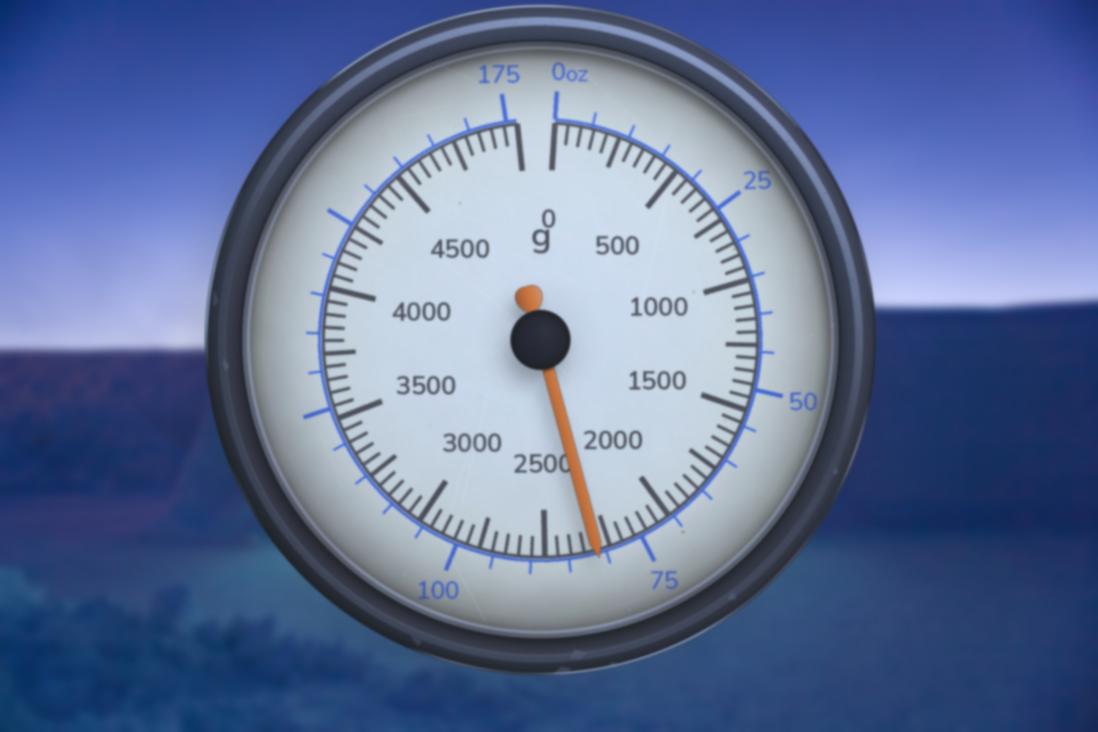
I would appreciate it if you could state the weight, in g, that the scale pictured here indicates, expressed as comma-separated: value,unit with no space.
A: 2300,g
